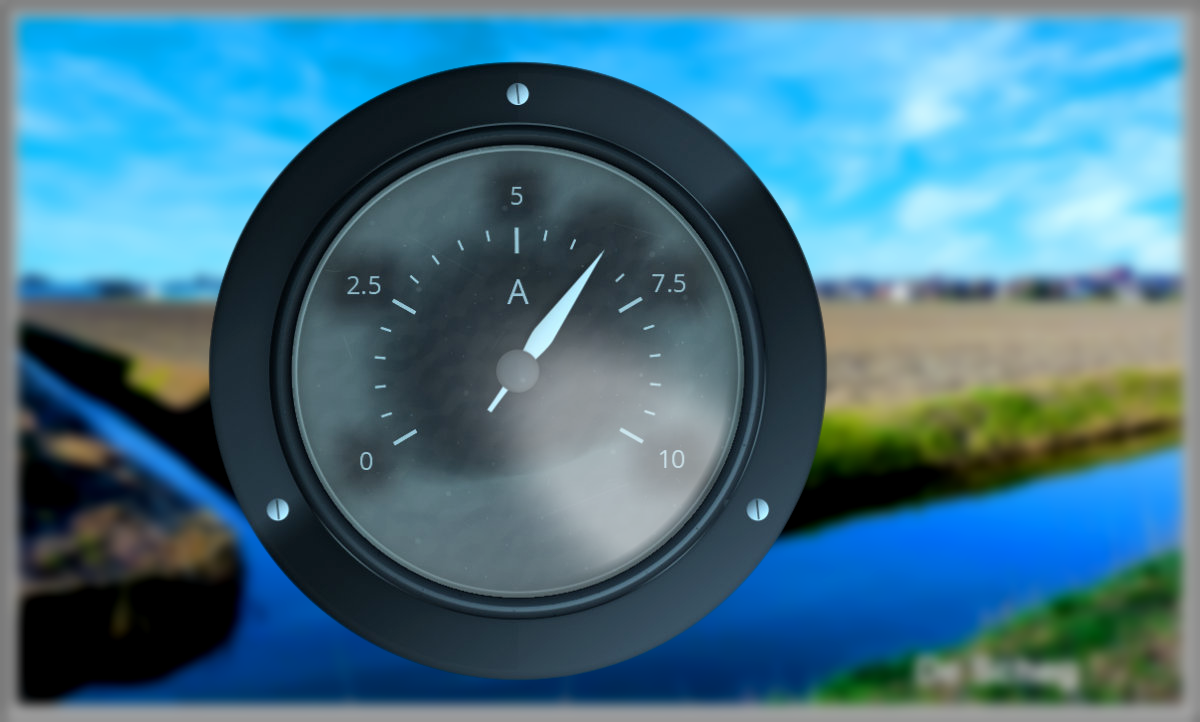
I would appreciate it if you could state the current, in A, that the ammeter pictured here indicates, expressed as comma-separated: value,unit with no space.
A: 6.5,A
